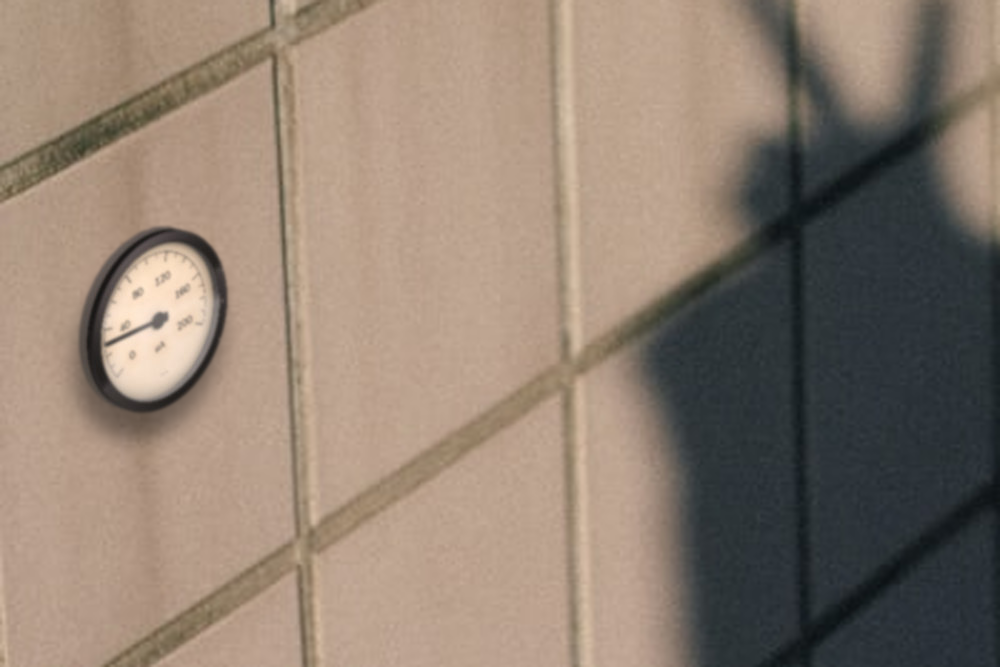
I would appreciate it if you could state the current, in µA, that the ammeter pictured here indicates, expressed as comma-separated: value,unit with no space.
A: 30,µA
